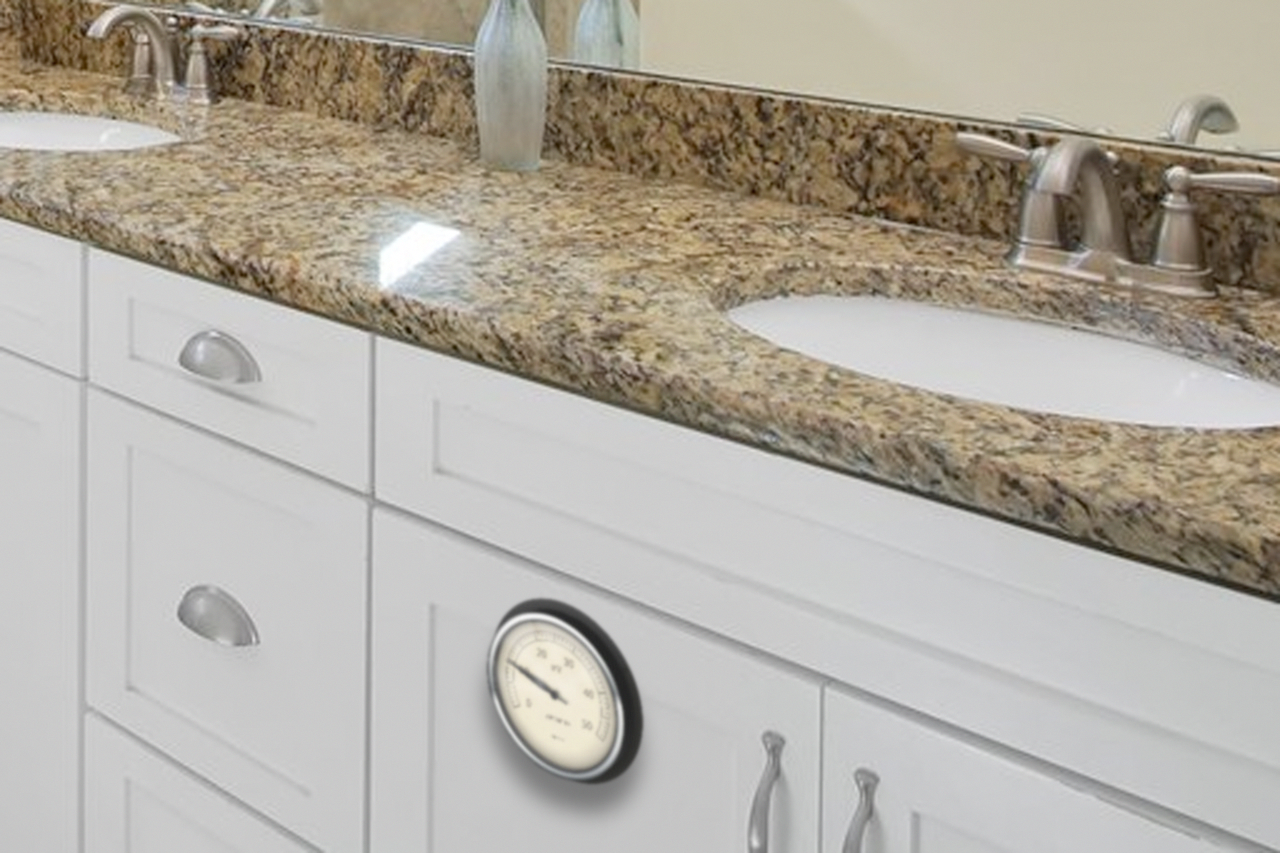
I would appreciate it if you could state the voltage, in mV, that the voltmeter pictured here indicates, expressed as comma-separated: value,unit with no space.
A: 10,mV
